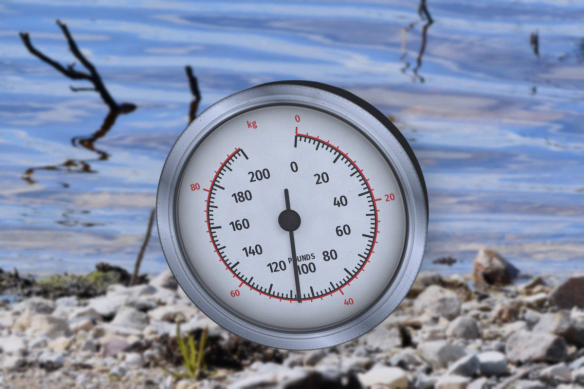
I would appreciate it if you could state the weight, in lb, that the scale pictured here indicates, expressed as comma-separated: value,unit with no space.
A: 106,lb
